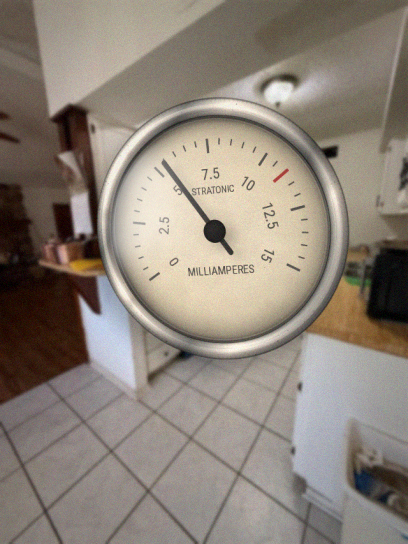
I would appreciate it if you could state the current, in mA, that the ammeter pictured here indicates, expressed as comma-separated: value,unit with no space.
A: 5.5,mA
